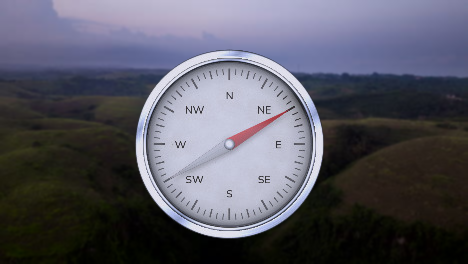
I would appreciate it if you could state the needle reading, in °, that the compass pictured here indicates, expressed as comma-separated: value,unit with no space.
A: 60,°
